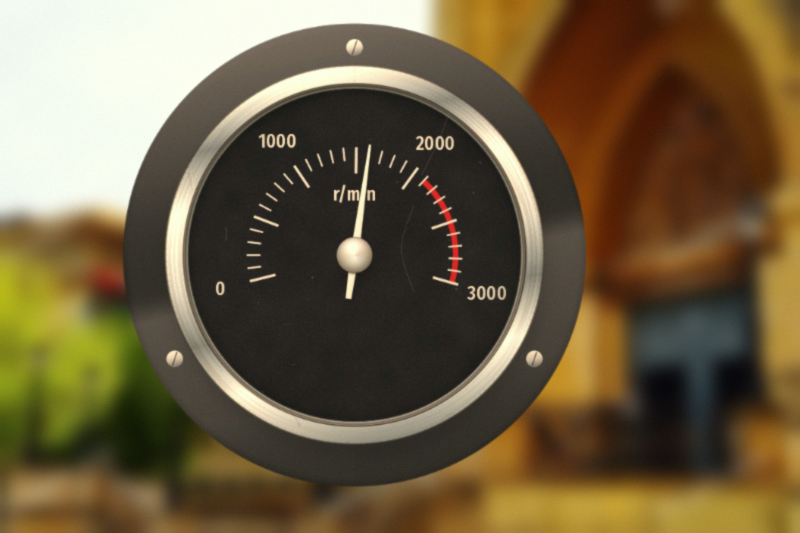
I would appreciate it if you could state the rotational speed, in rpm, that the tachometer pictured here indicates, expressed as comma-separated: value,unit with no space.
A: 1600,rpm
